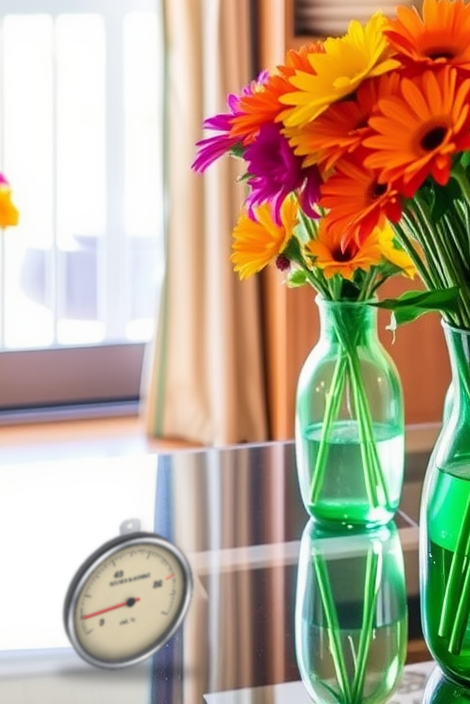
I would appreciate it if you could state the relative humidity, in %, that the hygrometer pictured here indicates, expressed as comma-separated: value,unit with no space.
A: 10,%
